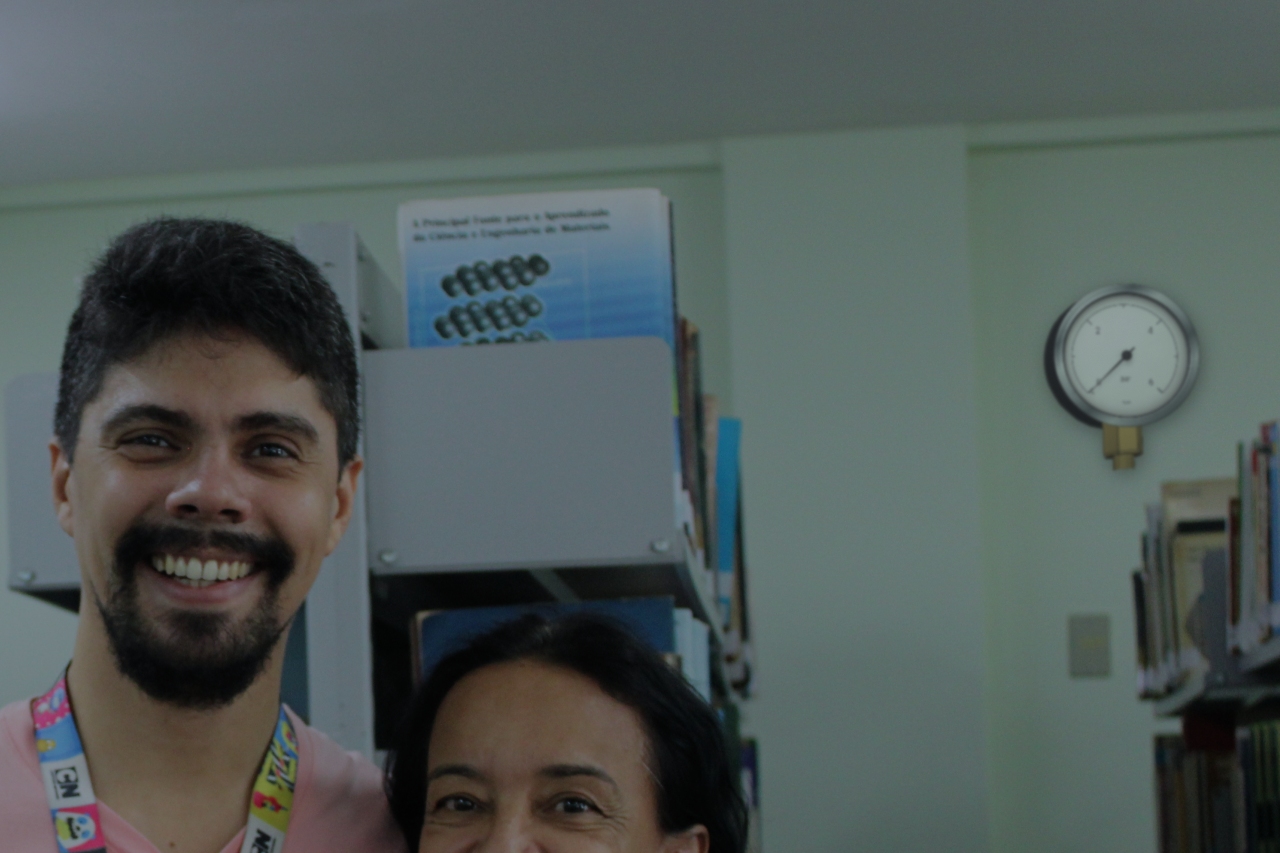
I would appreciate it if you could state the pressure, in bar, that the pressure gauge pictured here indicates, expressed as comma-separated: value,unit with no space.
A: 0,bar
